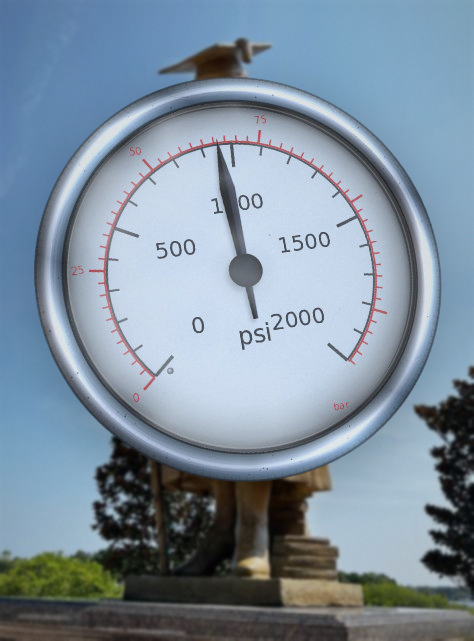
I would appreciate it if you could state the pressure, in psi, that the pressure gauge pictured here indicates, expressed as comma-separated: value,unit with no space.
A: 950,psi
